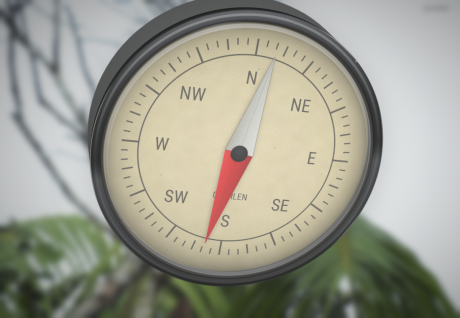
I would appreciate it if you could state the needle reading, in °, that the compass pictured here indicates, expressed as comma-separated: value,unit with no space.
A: 190,°
